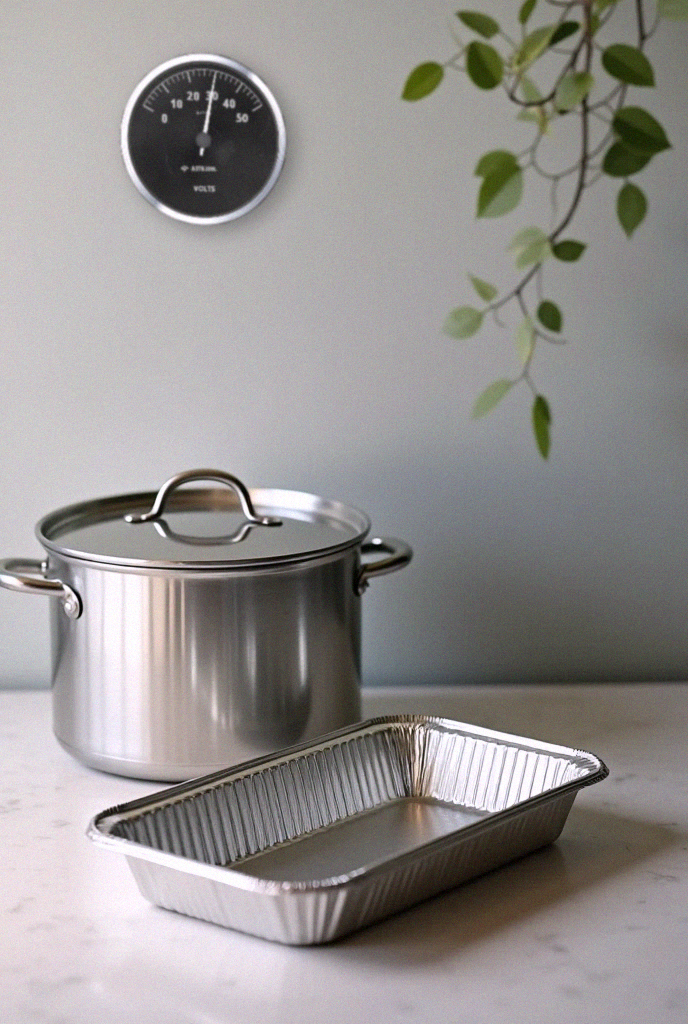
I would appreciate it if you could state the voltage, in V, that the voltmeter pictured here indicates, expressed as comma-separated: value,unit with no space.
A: 30,V
